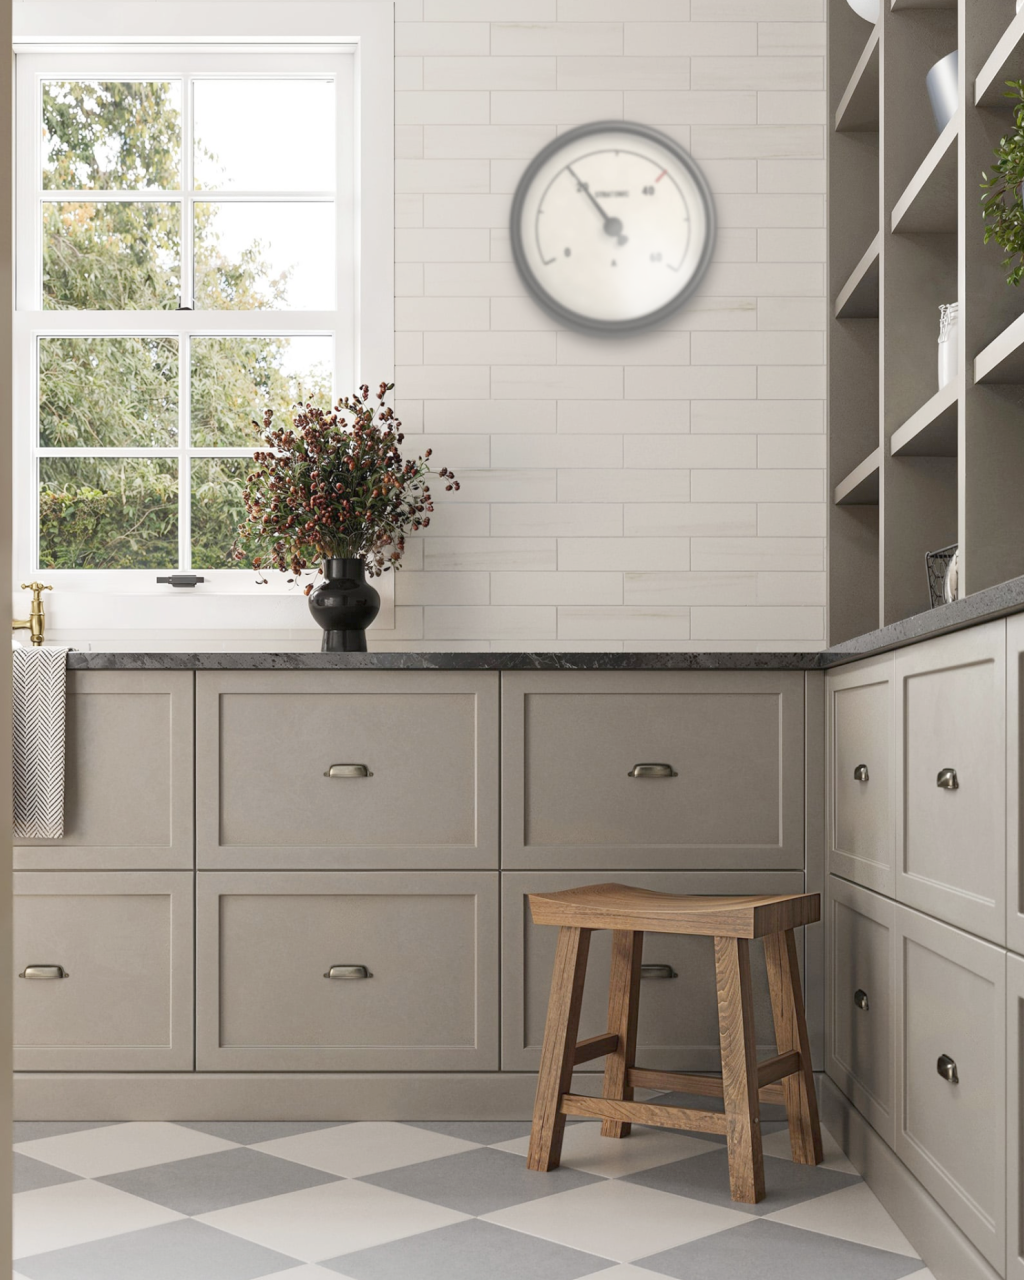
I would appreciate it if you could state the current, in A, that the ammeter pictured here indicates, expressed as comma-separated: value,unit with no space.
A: 20,A
